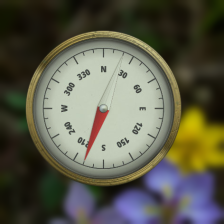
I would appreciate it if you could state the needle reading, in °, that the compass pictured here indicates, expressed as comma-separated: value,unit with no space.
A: 200,°
